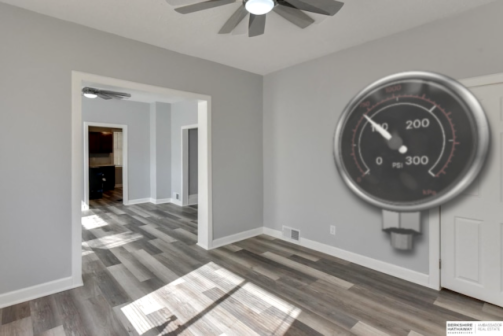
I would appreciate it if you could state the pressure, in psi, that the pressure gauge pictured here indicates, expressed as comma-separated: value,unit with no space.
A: 100,psi
